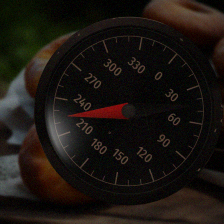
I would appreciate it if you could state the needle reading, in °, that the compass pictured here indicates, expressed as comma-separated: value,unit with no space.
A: 225,°
